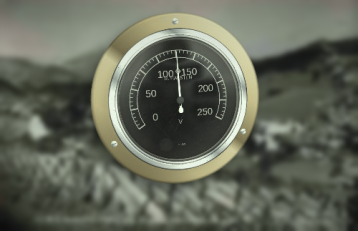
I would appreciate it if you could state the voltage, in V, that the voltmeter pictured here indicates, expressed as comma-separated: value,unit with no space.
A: 125,V
